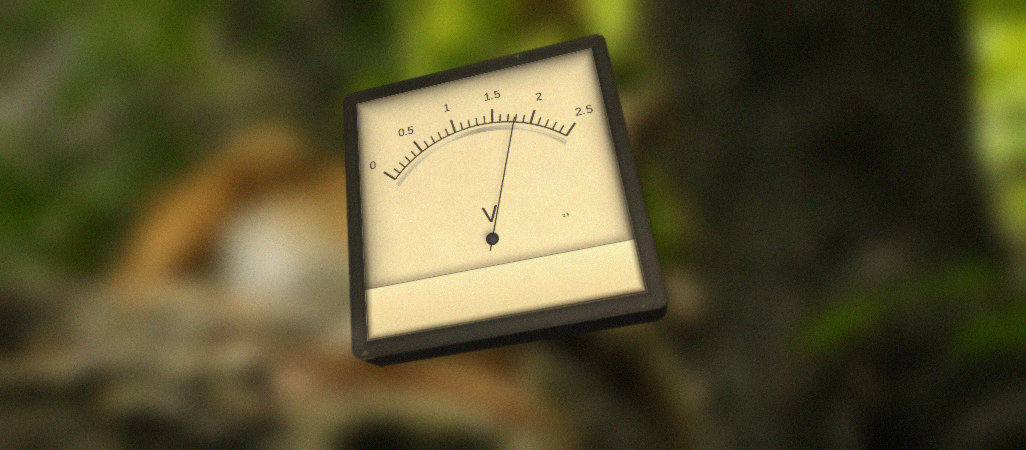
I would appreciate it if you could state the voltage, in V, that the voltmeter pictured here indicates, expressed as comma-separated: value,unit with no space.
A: 1.8,V
